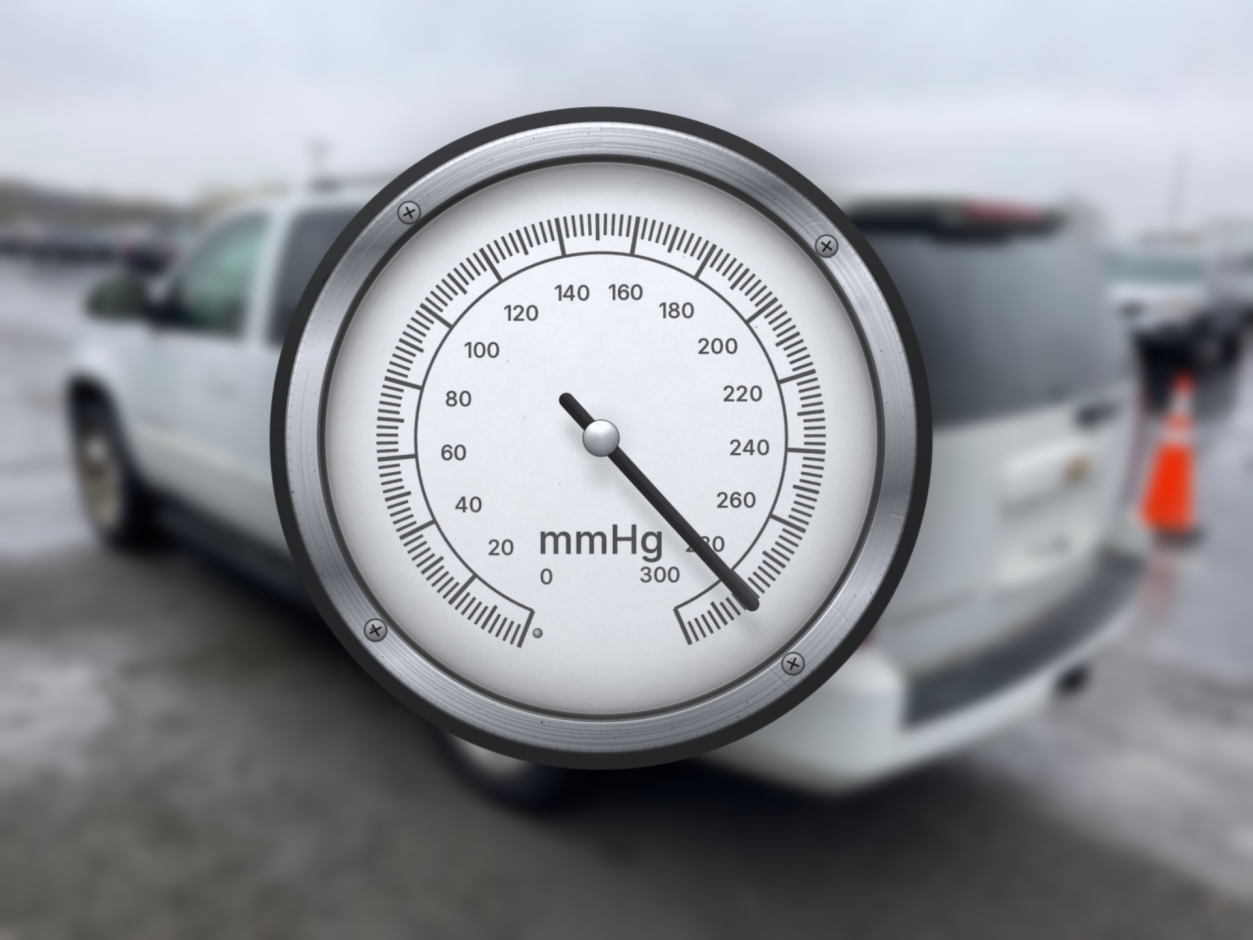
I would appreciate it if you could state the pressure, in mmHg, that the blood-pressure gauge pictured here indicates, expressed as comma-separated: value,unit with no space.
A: 282,mmHg
